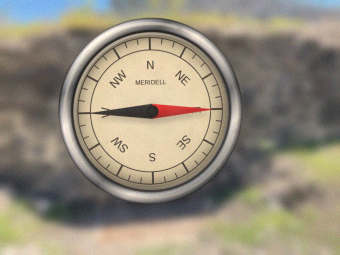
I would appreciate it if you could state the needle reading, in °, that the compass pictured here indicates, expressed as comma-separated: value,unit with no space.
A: 90,°
